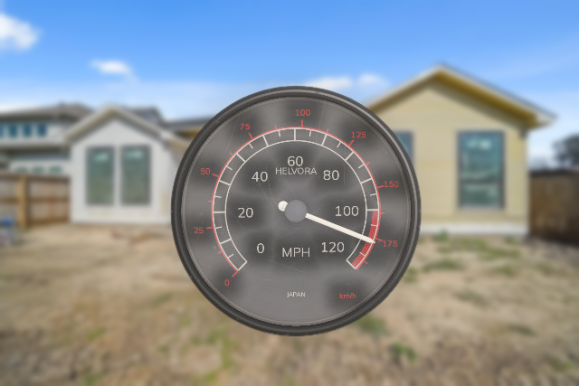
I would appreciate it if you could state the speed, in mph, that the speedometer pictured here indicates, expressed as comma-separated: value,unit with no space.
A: 110,mph
